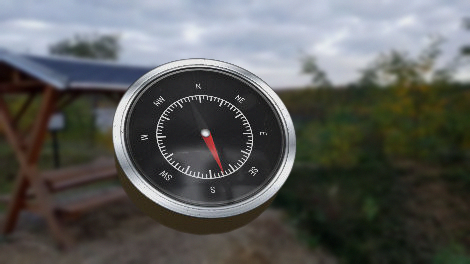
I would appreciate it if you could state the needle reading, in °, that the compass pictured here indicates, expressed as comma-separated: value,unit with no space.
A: 165,°
